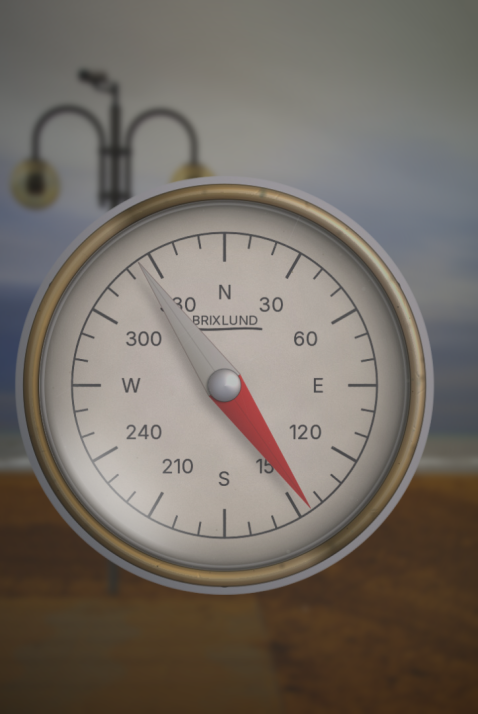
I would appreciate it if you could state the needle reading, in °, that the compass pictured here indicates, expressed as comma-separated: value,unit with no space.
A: 145,°
